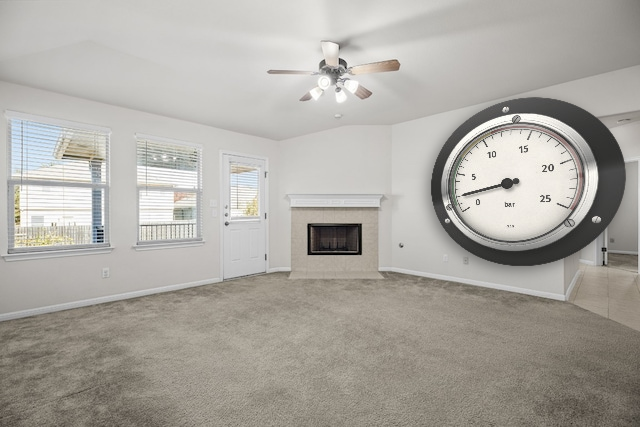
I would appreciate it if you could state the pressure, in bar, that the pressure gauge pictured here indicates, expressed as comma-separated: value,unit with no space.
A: 2,bar
